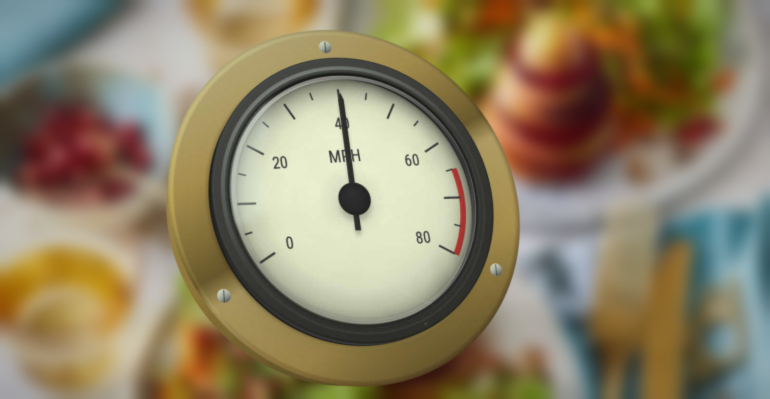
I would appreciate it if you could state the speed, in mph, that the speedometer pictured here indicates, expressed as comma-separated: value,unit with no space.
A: 40,mph
